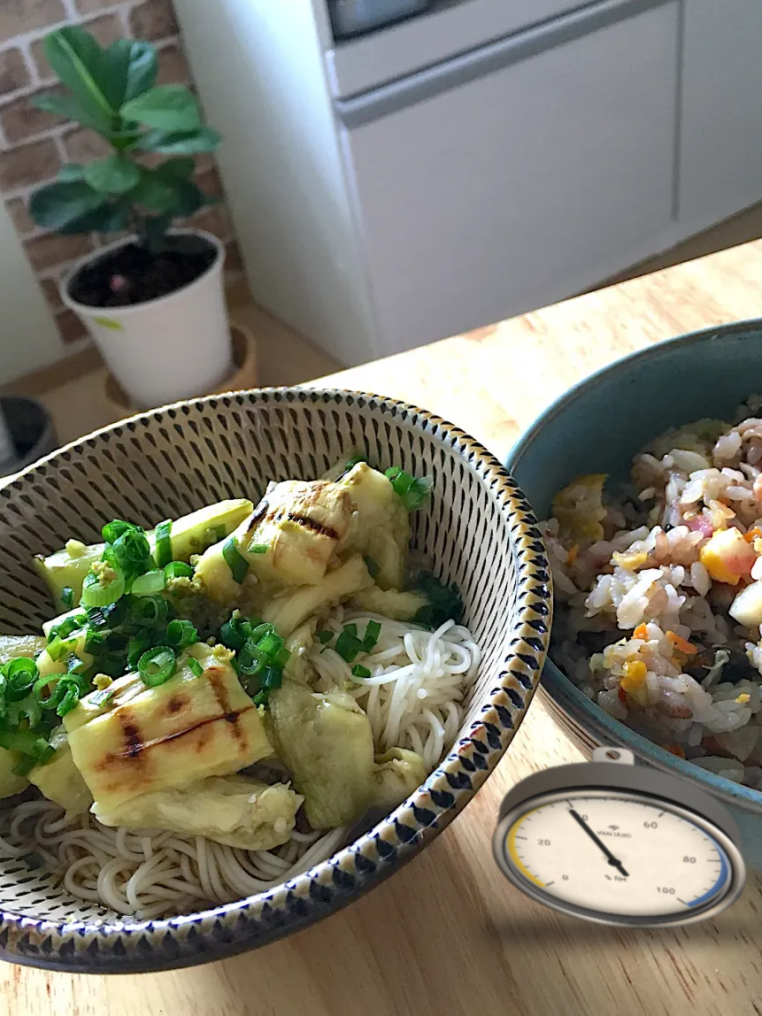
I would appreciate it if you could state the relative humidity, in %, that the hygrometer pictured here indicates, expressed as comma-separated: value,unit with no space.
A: 40,%
